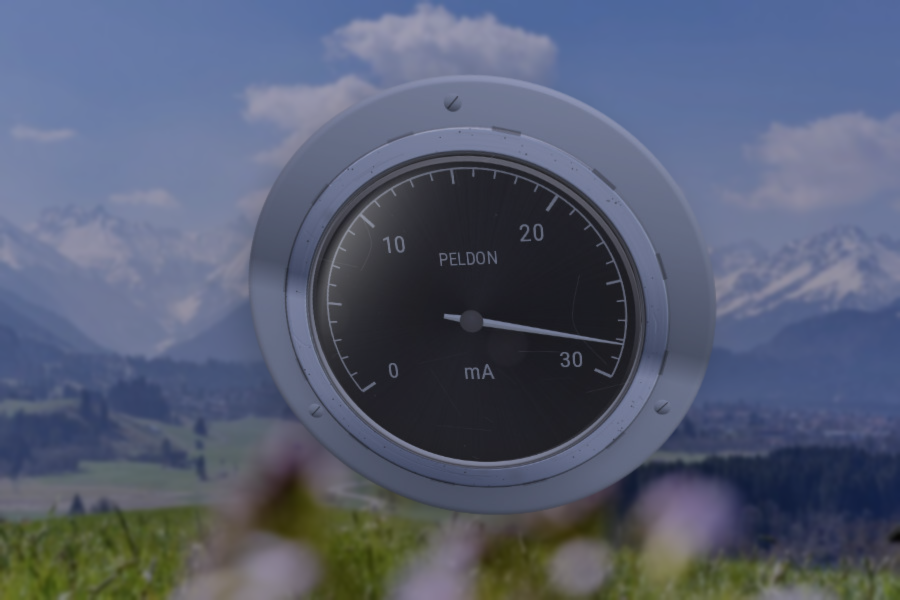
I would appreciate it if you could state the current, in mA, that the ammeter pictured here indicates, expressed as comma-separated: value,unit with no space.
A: 28,mA
